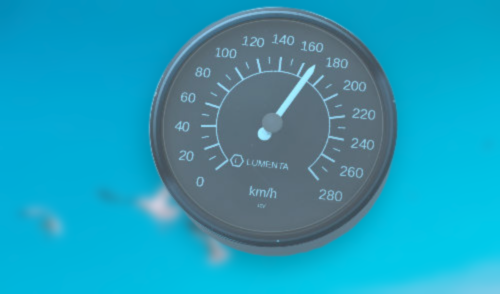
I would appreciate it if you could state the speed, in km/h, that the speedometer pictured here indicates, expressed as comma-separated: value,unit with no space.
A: 170,km/h
